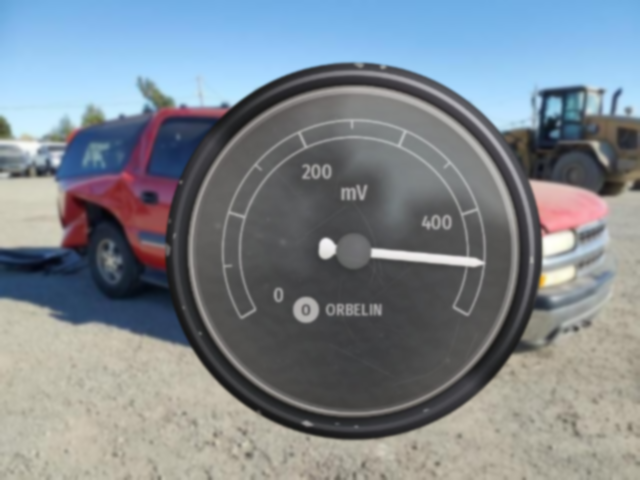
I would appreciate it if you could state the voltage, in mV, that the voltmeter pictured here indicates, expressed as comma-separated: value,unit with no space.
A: 450,mV
